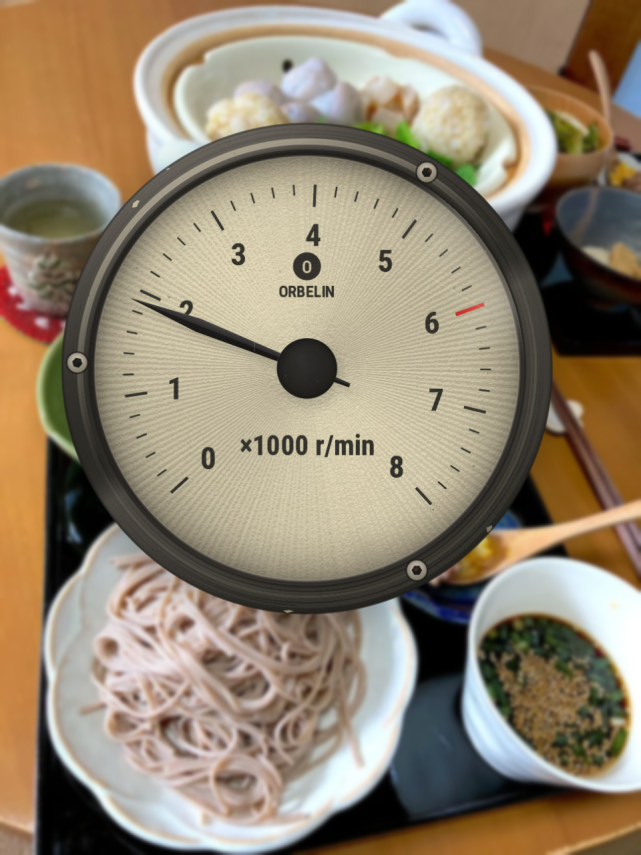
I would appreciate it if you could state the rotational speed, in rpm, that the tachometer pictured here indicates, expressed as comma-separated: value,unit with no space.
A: 1900,rpm
